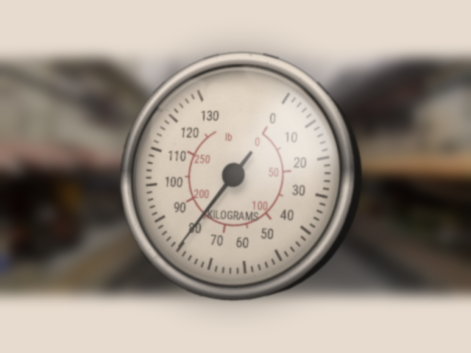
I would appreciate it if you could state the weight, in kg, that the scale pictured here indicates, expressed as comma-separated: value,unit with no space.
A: 80,kg
